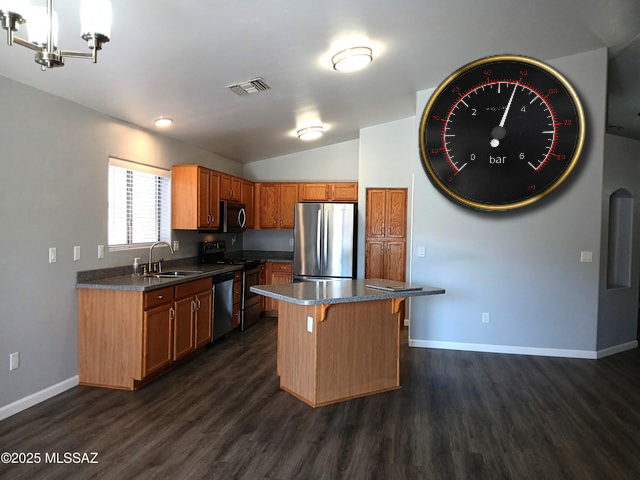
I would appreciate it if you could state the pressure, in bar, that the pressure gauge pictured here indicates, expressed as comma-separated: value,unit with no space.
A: 3.4,bar
